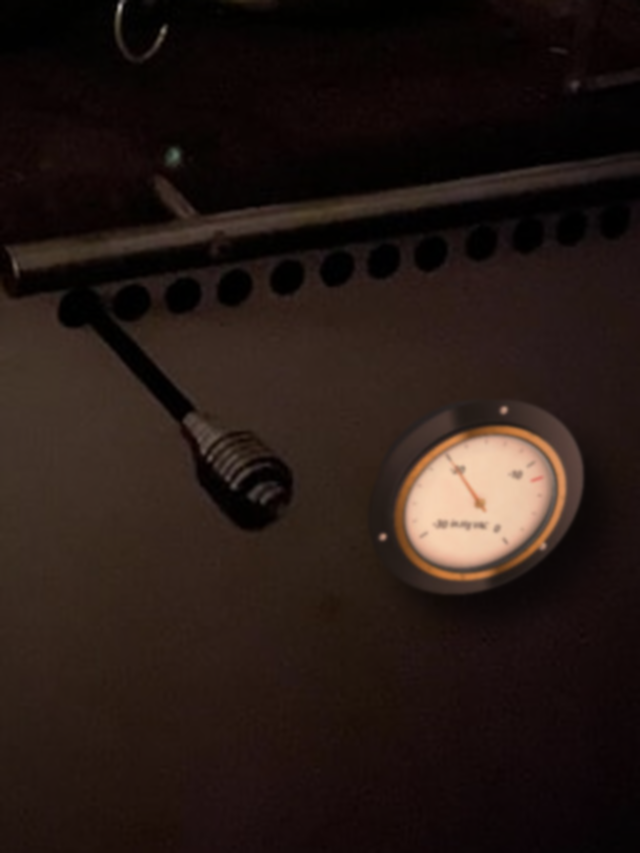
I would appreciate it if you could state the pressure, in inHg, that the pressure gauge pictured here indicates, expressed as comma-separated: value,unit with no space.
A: -20,inHg
